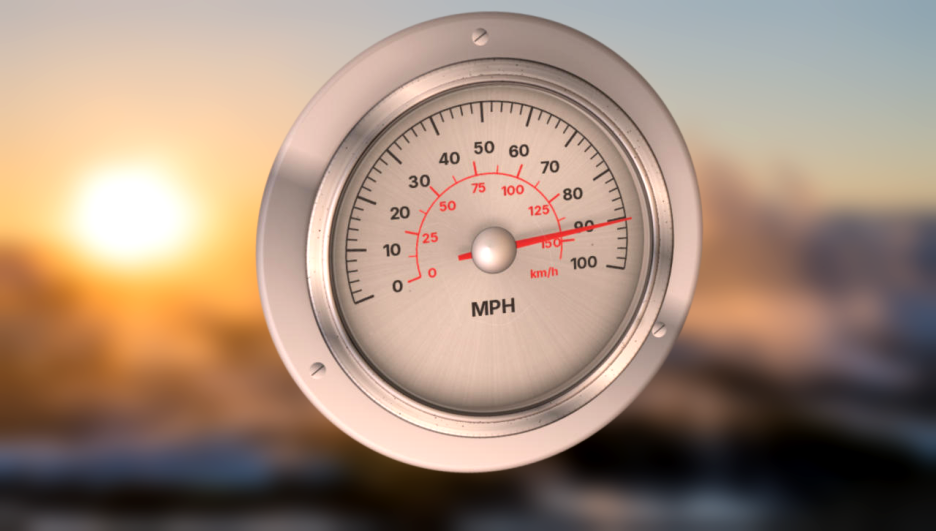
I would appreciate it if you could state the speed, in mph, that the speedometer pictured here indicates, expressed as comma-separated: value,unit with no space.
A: 90,mph
